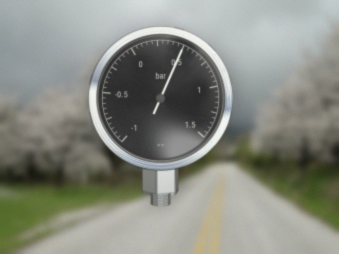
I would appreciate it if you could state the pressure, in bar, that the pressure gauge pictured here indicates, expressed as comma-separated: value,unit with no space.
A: 0.5,bar
